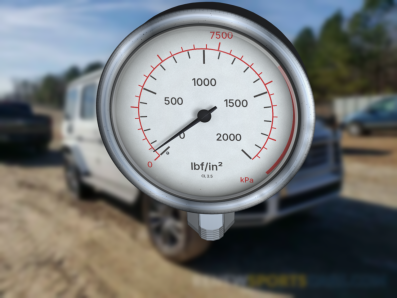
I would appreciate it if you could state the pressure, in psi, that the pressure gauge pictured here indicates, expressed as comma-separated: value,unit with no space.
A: 50,psi
